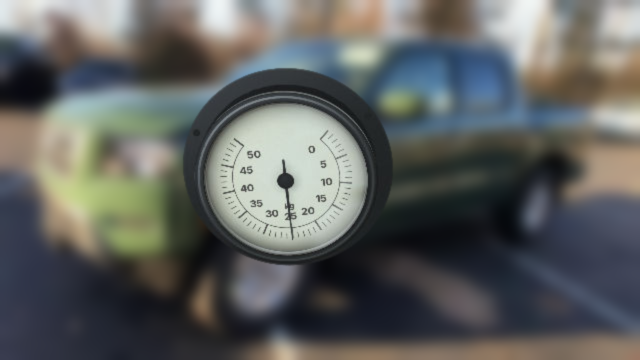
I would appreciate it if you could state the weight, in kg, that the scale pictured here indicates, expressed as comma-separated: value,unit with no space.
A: 25,kg
